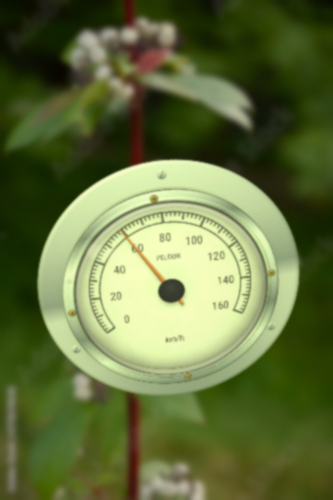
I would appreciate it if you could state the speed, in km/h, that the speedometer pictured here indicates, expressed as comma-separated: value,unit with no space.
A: 60,km/h
